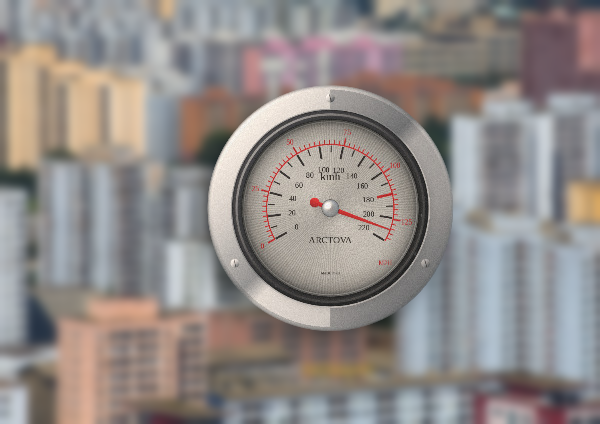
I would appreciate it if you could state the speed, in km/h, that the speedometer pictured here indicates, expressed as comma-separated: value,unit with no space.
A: 210,km/h
